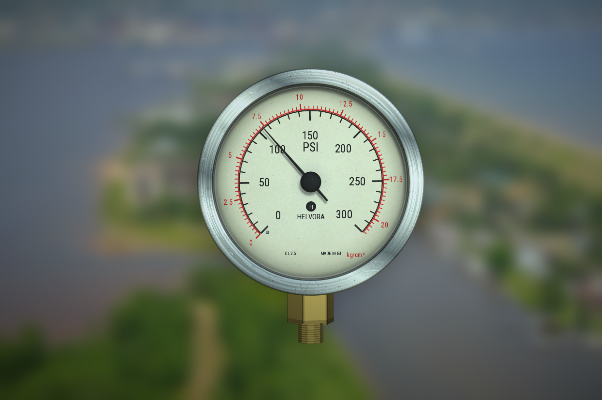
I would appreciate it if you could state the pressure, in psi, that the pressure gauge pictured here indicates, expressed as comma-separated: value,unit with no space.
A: 105,psi
